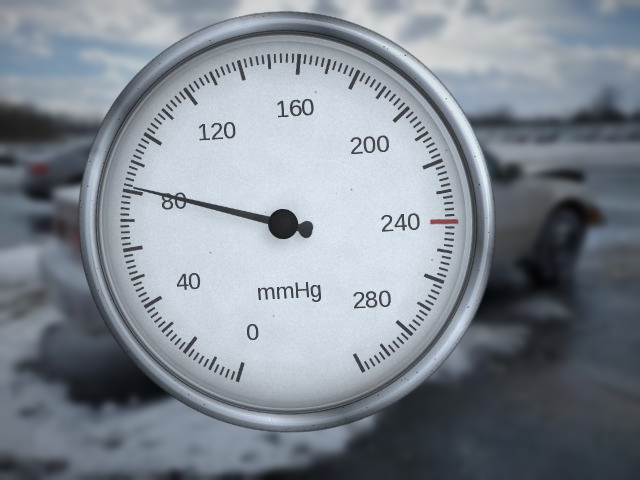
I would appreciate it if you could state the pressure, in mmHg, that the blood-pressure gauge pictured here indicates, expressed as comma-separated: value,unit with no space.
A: 82,mmHg
